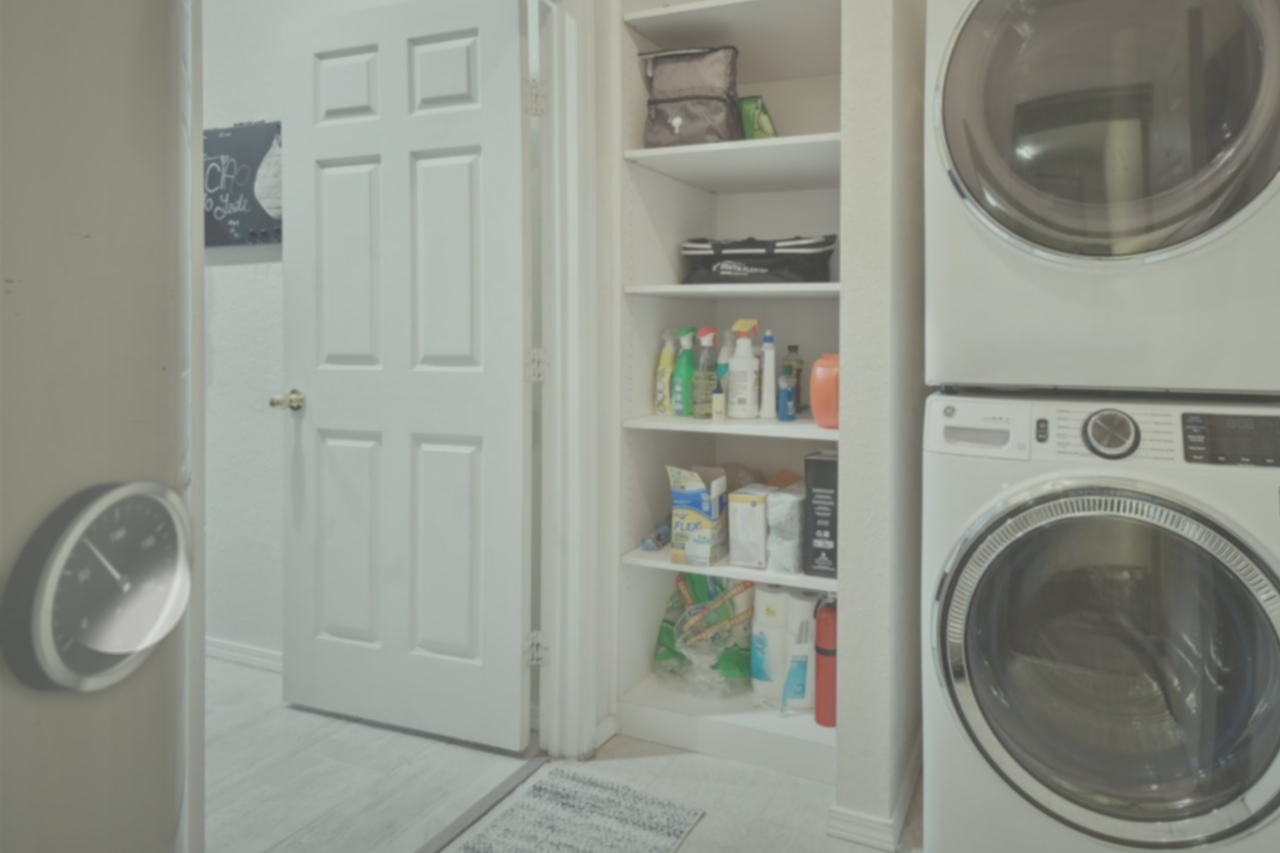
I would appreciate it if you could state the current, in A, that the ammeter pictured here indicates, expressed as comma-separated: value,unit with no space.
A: 70,A
